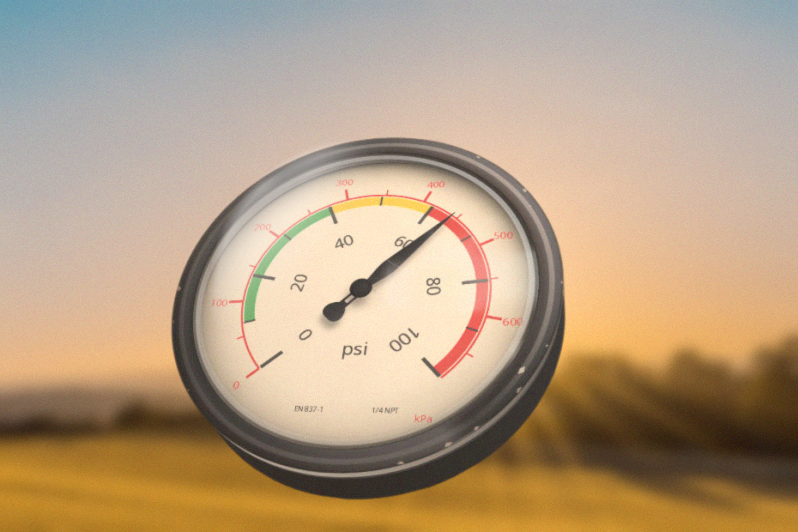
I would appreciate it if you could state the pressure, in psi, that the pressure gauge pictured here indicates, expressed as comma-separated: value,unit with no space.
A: 65,psi
